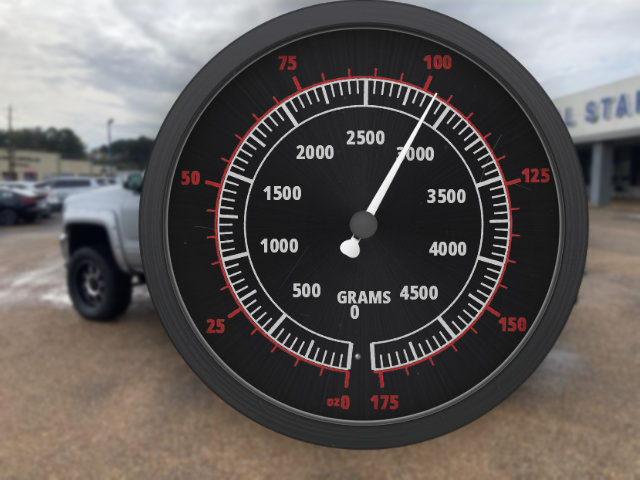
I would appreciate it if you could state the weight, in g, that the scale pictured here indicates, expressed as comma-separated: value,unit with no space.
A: 2900,g
